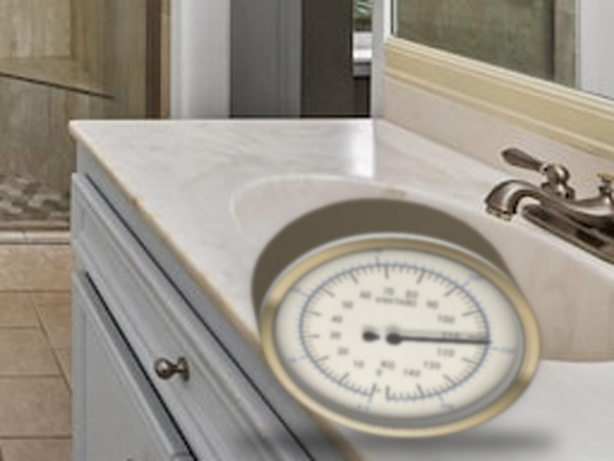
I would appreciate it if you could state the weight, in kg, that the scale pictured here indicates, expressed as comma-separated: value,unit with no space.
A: 110,kg
